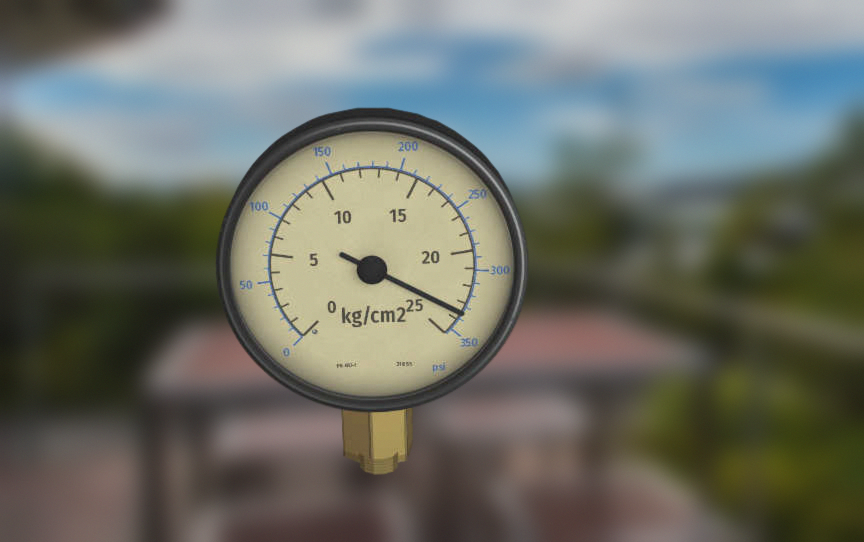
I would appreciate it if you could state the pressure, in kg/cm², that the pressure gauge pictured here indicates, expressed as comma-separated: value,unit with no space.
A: 23.5,kg/cm²
